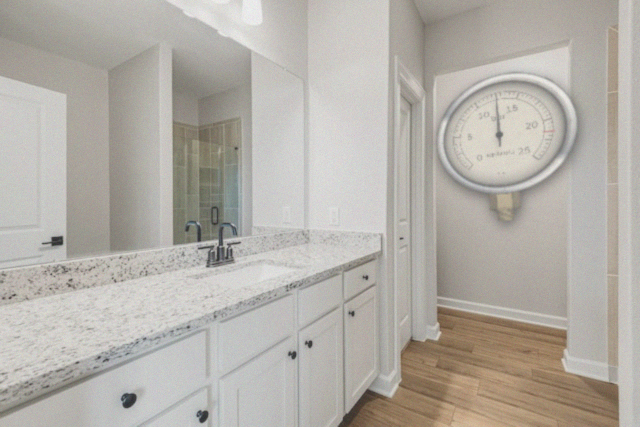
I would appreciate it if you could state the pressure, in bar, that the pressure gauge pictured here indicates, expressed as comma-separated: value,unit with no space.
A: 12.5,bar
